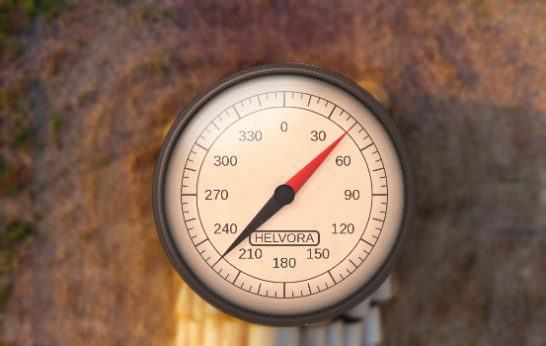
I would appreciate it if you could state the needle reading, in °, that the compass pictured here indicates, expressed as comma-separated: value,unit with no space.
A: 45,°
